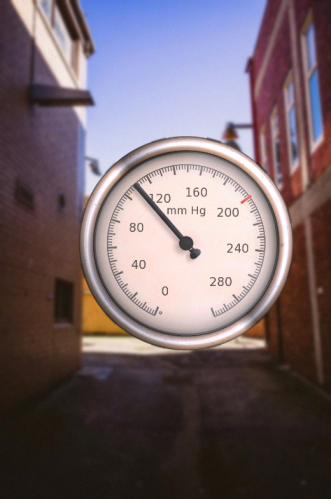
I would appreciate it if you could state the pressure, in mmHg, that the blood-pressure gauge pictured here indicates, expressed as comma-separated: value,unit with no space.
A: 110,mmHg
